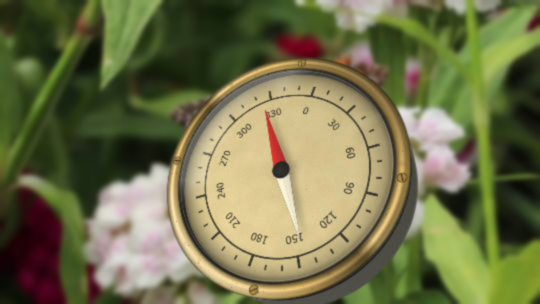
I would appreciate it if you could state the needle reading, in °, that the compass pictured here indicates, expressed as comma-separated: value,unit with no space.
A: 325,°
